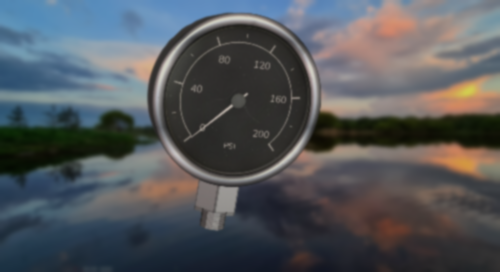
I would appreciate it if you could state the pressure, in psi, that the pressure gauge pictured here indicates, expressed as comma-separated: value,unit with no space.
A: 0,psi
